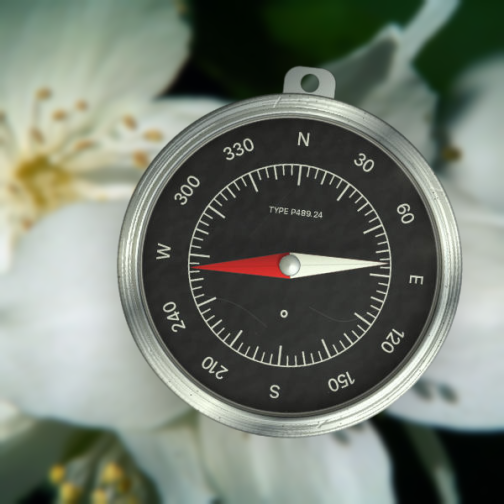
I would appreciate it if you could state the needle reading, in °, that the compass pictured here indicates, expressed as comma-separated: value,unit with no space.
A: 262.5,°
